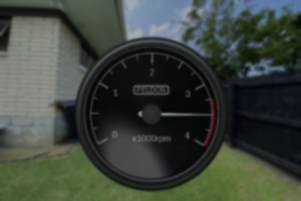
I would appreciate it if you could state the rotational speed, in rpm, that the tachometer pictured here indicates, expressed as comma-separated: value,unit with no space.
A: 3500,rpm
